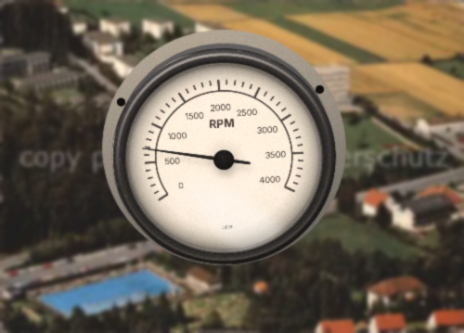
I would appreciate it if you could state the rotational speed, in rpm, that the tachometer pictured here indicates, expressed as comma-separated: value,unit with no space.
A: 700,rpm
